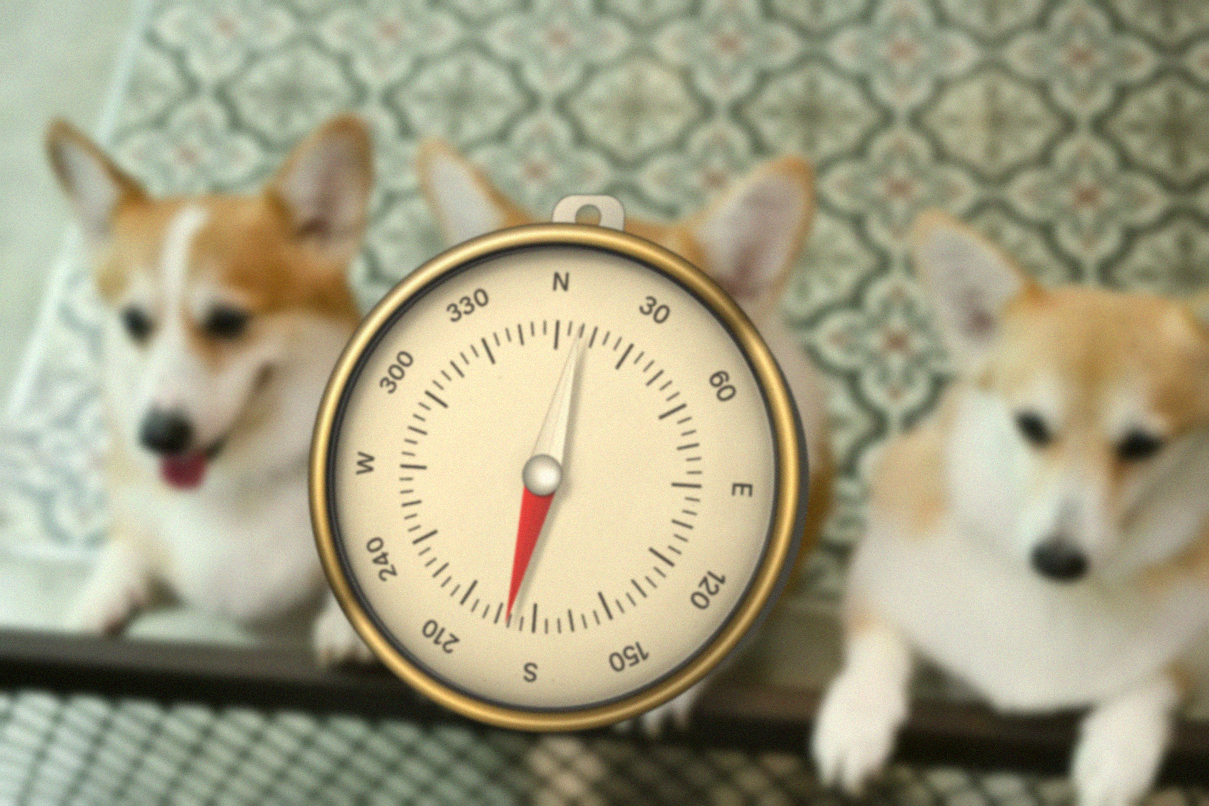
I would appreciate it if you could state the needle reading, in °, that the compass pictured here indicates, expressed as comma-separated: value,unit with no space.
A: 190,°
